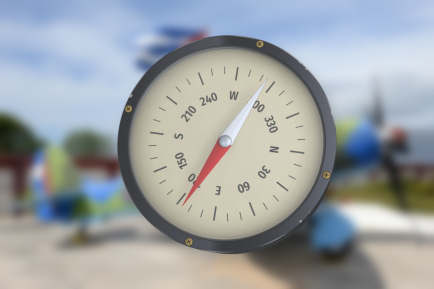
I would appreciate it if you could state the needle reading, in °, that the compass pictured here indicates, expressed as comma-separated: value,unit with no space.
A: 115,°
